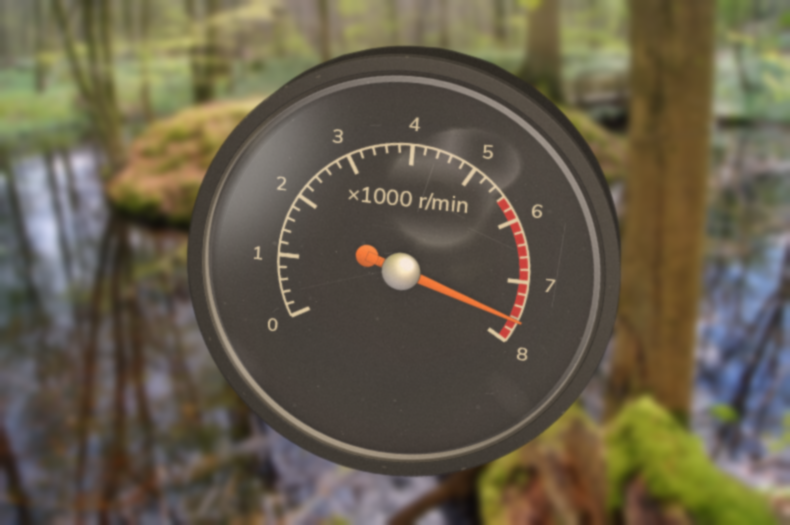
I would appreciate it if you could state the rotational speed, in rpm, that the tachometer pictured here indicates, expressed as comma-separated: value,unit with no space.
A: 7600,rpm
